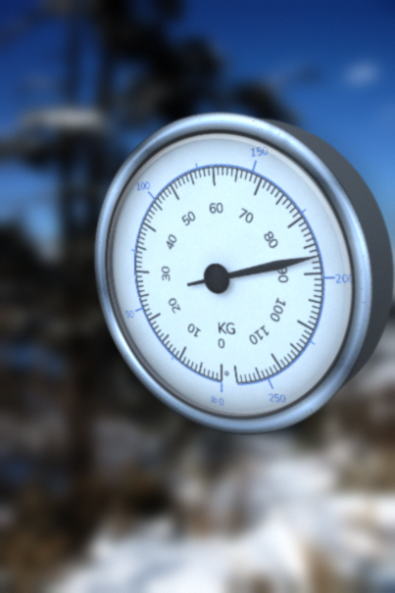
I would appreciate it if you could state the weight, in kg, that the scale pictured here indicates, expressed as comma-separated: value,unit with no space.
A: 87,kg
